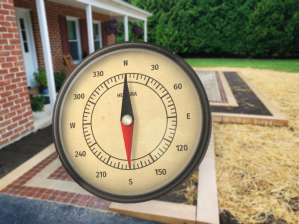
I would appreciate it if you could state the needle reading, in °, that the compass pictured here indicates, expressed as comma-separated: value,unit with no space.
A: 180,°
